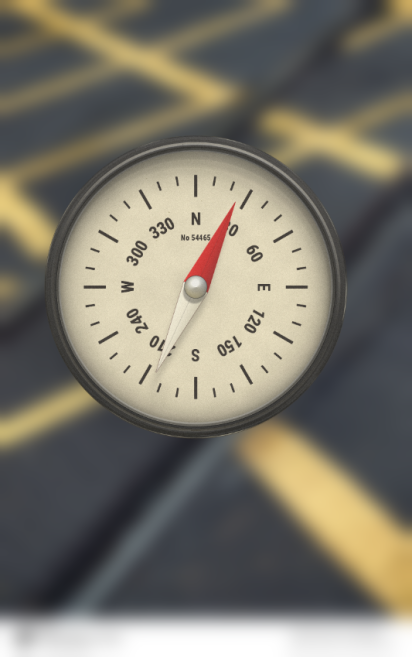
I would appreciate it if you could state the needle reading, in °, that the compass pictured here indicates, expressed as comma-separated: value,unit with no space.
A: 25,°
